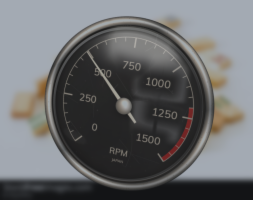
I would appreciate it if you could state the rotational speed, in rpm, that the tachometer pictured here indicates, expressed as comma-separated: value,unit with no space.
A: 500,rpm
